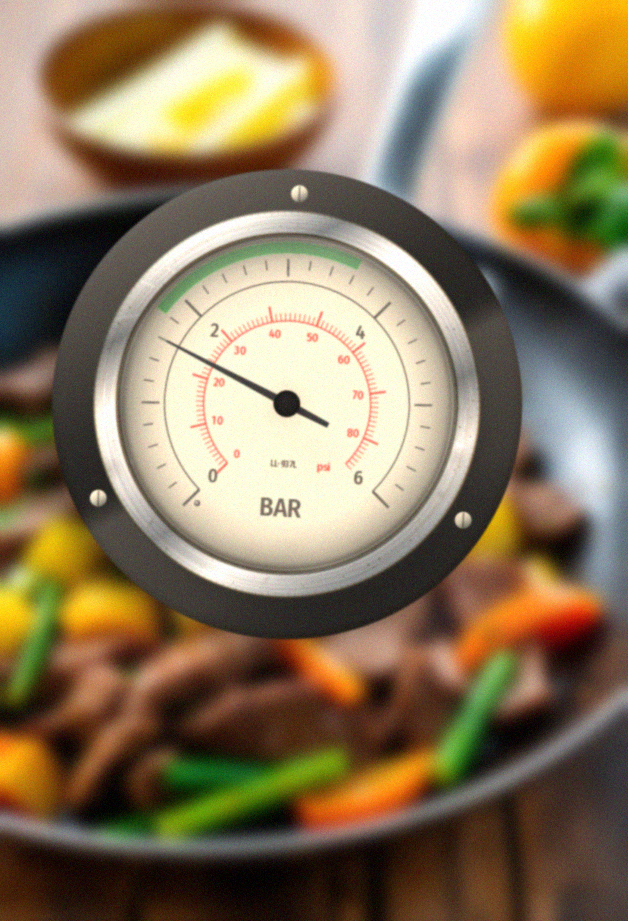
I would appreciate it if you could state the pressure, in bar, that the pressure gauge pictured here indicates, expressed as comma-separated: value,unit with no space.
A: 1.6,bar
